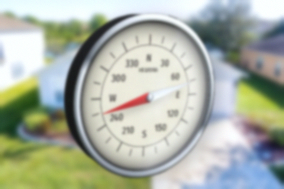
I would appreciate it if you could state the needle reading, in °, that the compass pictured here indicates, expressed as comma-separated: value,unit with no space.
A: 255,°
